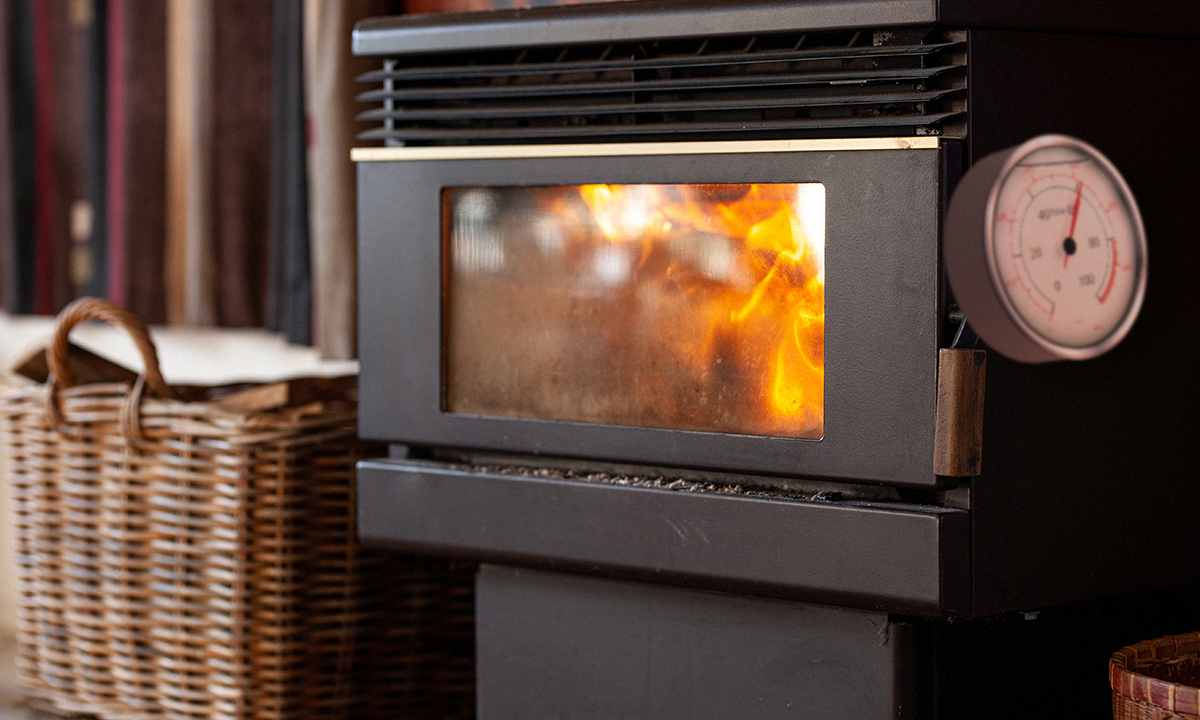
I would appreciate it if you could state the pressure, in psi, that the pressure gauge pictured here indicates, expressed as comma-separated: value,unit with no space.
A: 60,psi
